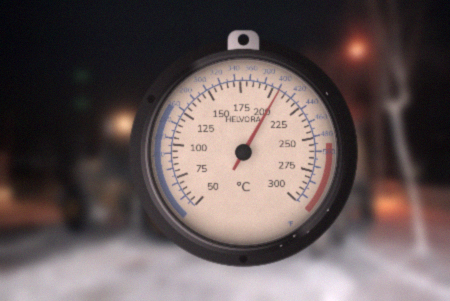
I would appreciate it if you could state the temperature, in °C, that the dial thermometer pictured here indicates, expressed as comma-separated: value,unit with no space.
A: 205,°C
